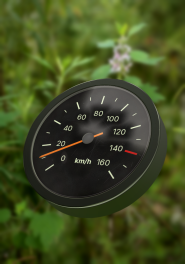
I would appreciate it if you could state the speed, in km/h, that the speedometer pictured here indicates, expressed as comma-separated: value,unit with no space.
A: 10,km/h
